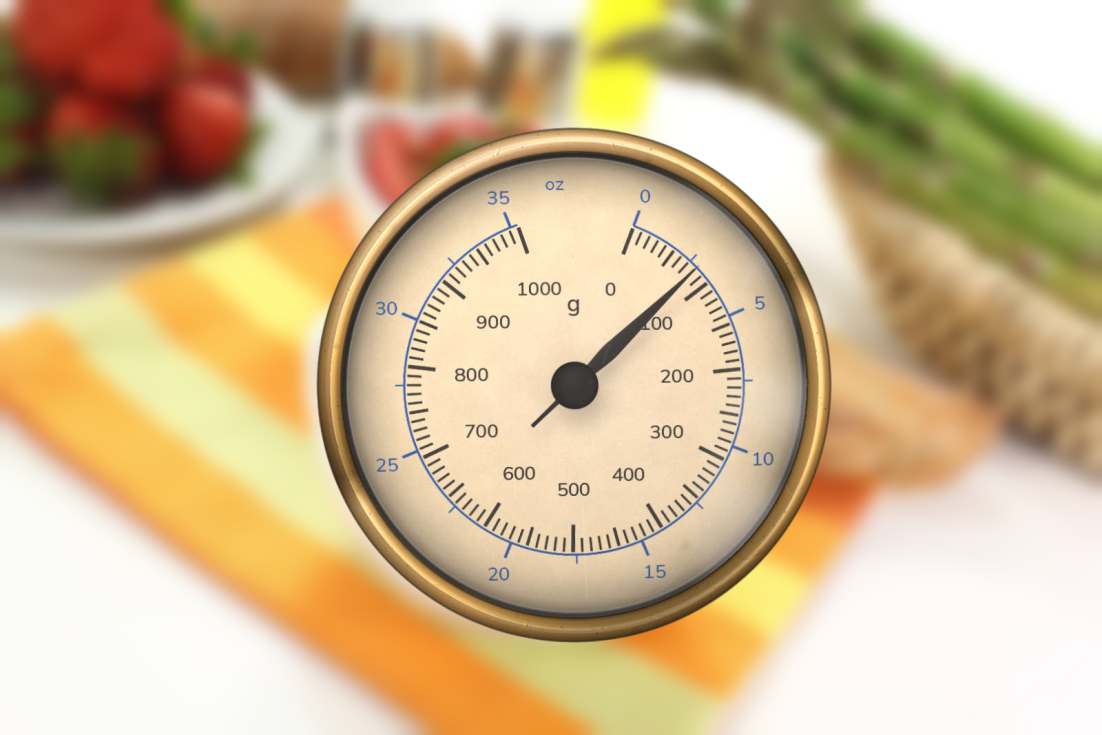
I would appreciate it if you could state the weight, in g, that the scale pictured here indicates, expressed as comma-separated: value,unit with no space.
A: 80,g
